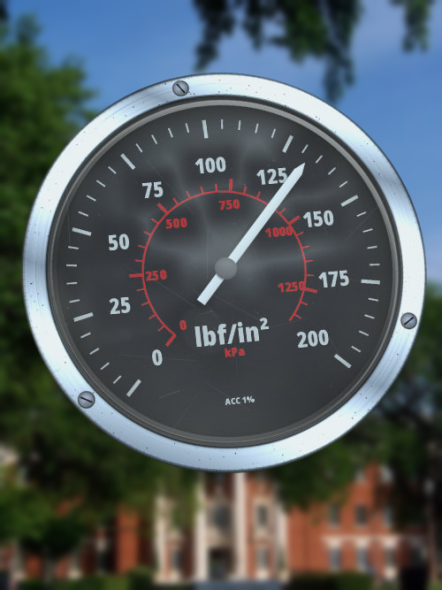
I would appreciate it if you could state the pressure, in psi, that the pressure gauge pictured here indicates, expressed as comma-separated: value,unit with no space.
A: 132.5,psi
